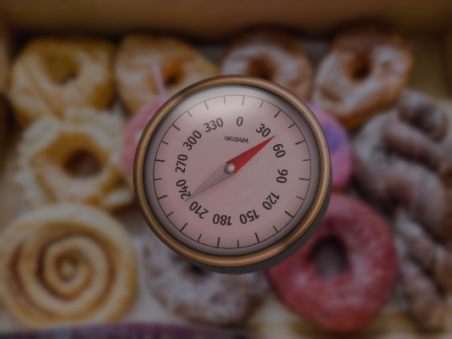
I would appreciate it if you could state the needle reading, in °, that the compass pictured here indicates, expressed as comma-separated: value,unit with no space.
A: 45,°
